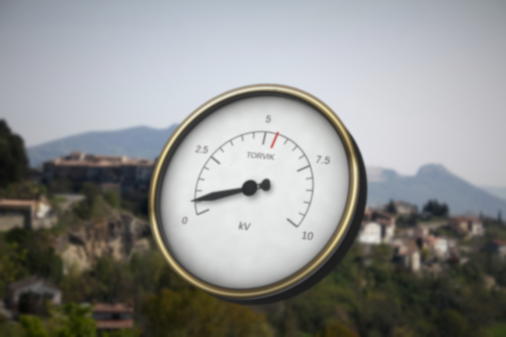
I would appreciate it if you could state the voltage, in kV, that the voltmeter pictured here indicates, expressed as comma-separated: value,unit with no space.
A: 0.5,kV
